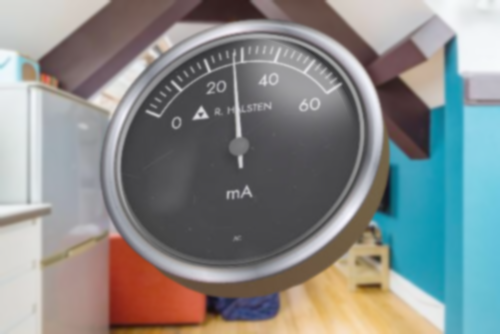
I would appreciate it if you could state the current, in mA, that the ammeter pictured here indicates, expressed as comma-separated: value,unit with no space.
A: 28,mA
